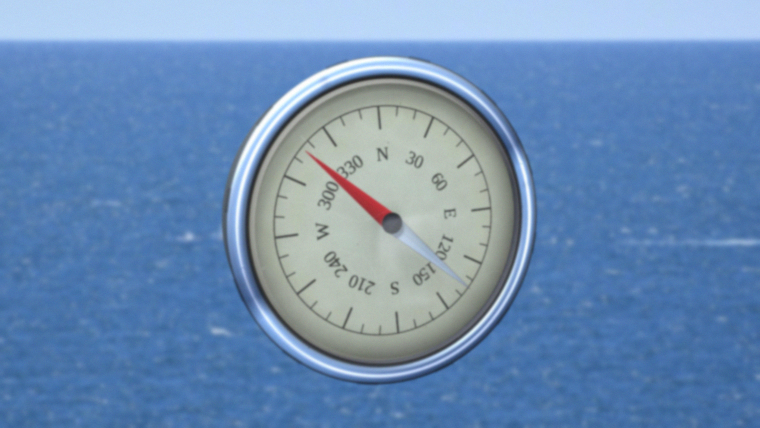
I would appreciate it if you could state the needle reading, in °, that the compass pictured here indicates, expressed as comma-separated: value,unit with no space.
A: 315,°
